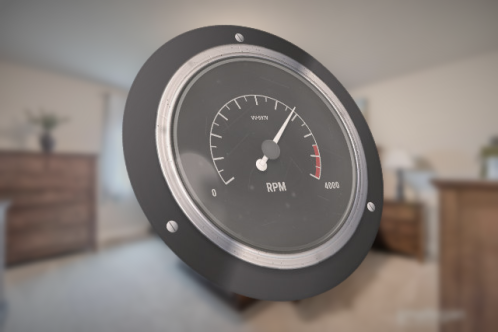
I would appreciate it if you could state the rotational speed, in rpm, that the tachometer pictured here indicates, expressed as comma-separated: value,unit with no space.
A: 2700,rpm
